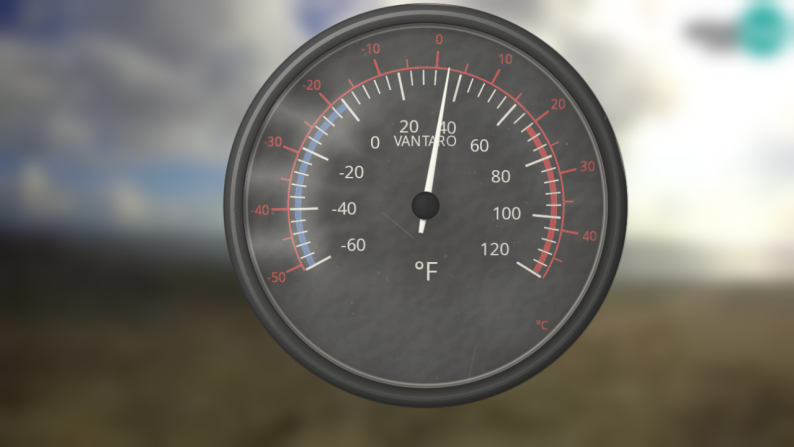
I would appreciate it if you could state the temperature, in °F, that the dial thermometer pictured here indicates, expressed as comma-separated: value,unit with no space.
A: 36,°F
